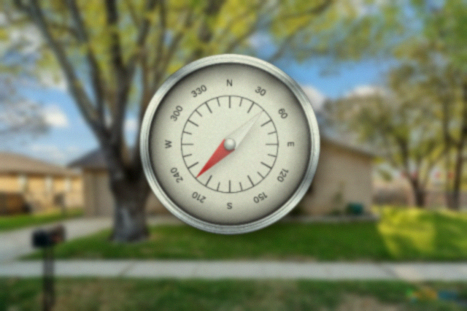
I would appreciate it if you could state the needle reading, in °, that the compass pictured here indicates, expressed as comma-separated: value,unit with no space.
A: 225,°
